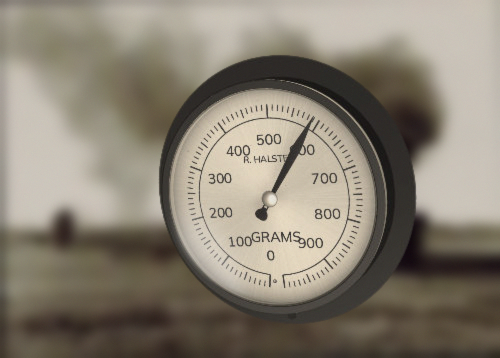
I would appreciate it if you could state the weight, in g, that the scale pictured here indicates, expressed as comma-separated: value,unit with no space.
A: 590,g
